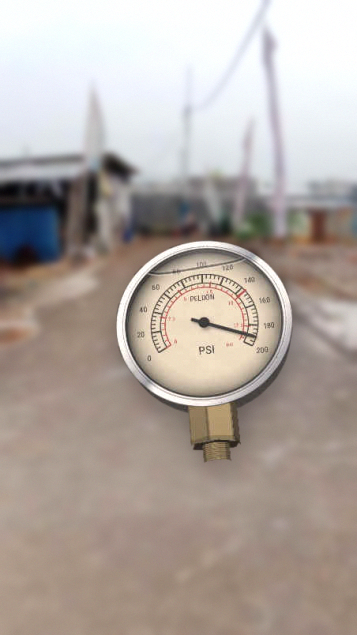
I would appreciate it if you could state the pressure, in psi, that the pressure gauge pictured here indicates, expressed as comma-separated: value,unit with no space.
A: 192,psi
